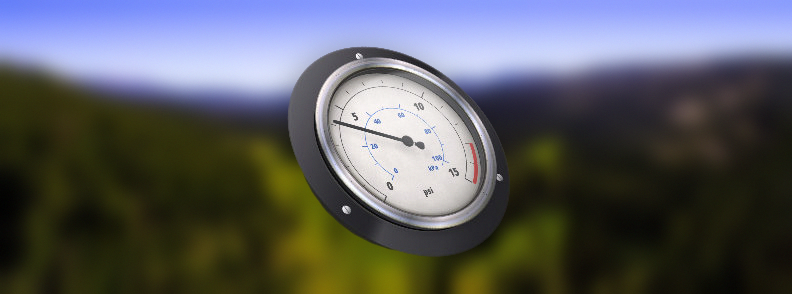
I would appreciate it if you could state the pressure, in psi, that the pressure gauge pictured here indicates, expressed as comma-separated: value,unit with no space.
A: 4,psi
